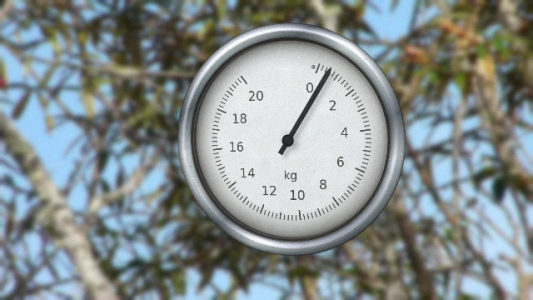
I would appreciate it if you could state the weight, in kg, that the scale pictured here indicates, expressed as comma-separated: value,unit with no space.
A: 0.6,kg
